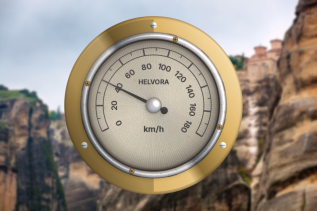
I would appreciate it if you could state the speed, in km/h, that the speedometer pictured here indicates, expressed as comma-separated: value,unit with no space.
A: 40,km/h
